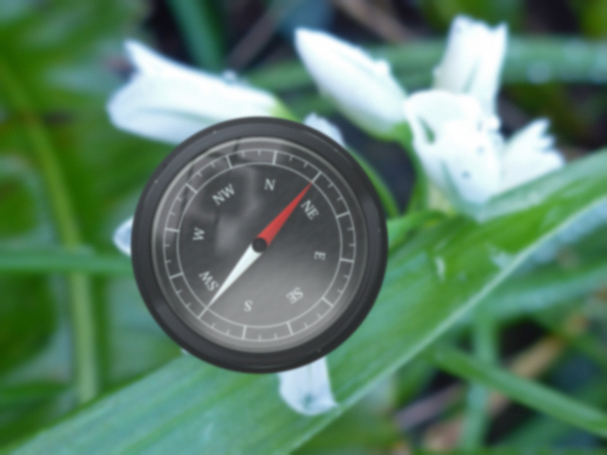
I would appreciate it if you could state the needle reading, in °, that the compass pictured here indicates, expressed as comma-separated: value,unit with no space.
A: 30,°
